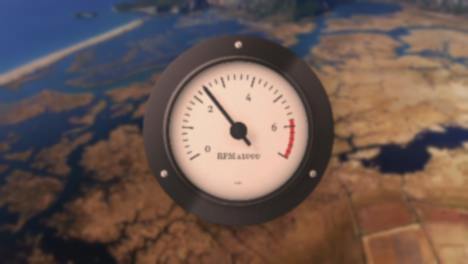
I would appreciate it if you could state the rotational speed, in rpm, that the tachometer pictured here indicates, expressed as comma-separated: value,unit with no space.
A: 2400,rpm
